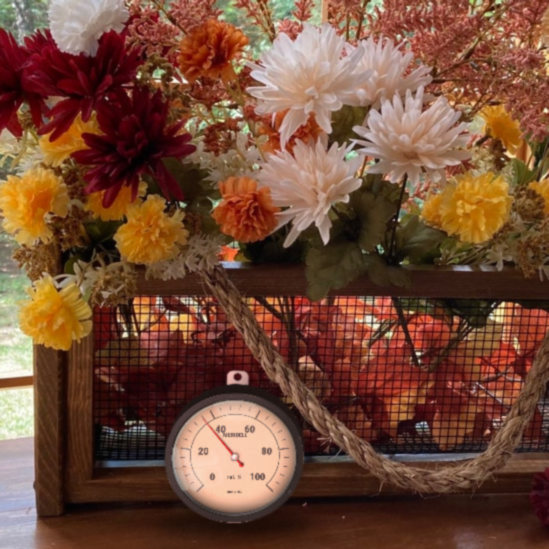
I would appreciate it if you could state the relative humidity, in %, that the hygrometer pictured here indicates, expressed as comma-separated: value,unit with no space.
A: 36,%
